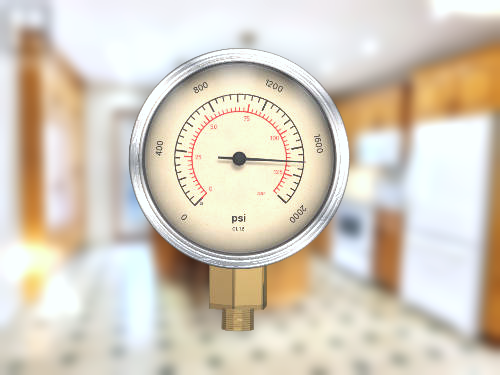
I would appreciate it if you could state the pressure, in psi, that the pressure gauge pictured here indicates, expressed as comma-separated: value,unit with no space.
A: 1700,psi
